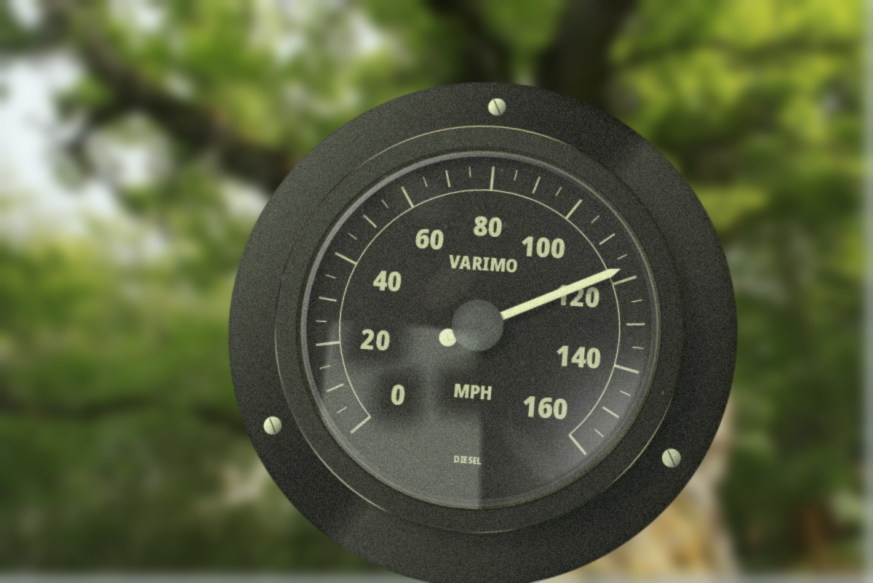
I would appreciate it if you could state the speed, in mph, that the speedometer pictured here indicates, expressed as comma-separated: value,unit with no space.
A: 117.5,mph
